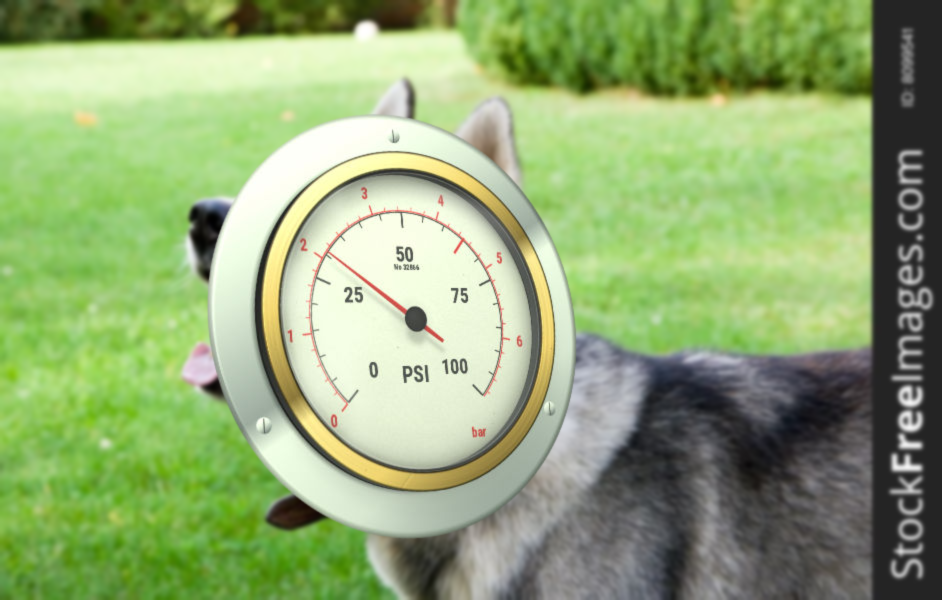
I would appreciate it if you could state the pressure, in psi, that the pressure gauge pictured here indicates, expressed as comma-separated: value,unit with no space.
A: 30,psi
